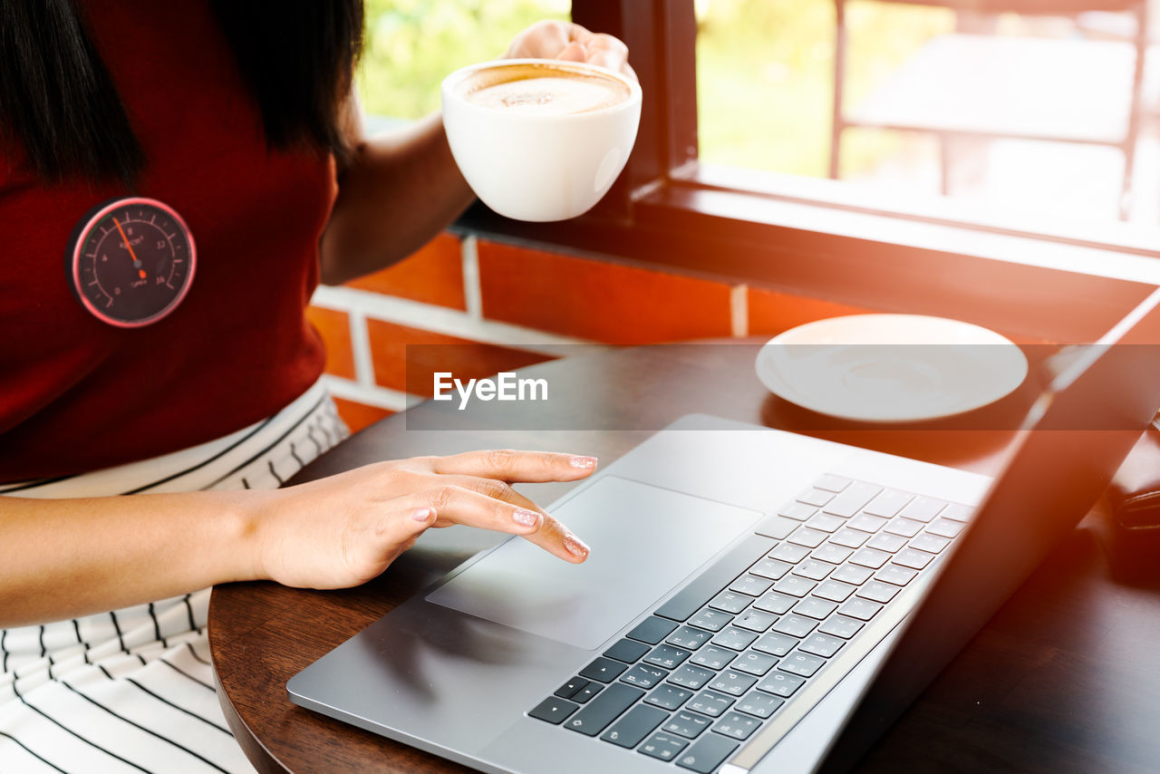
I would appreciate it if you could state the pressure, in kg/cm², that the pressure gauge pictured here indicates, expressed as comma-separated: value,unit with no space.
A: 7,kg/cm²
